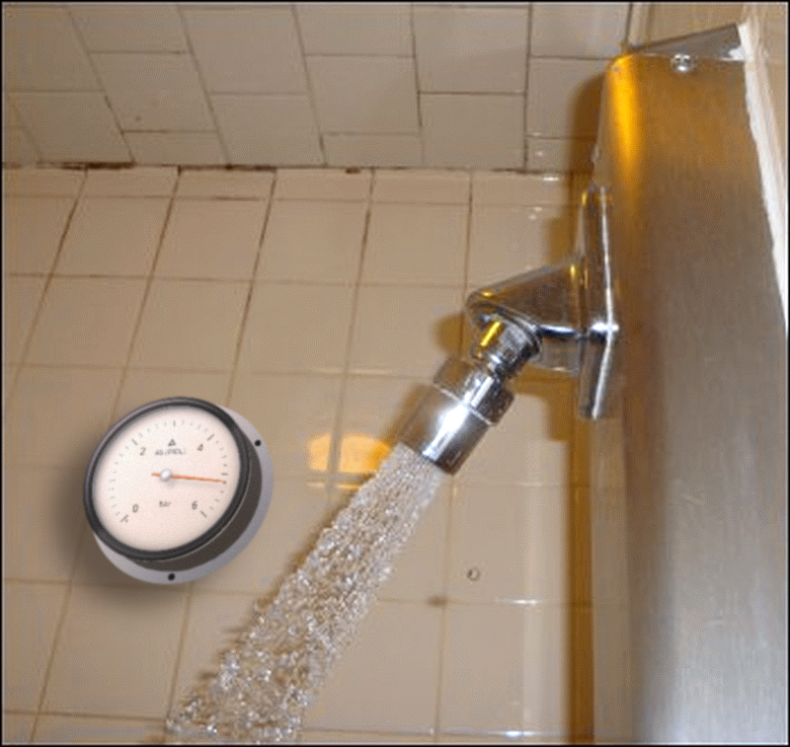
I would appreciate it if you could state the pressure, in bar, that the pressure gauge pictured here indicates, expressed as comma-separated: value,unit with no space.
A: 5.2,bar
